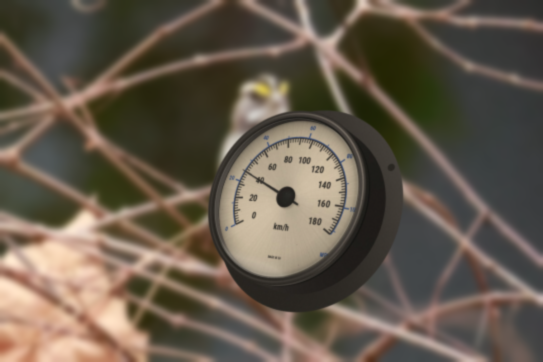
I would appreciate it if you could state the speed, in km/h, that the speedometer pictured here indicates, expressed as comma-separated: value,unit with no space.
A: 40,km/h
